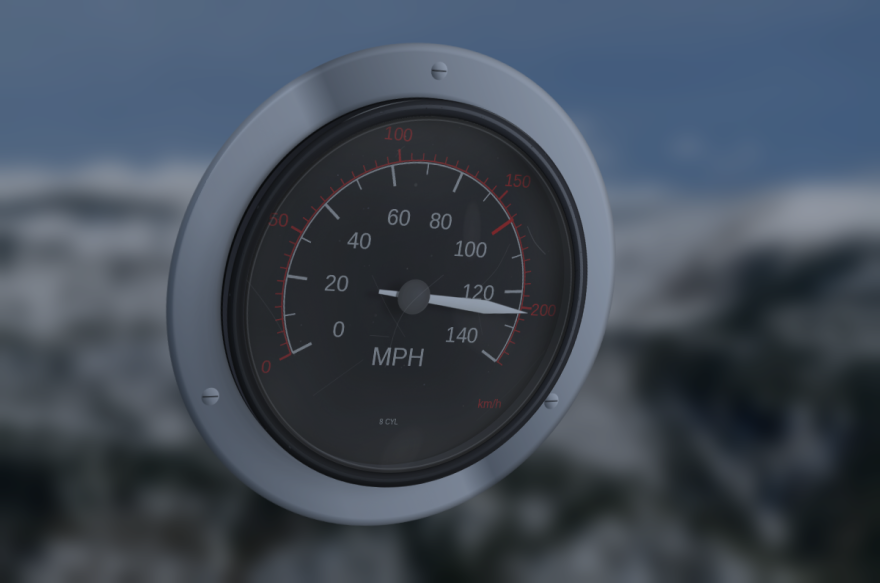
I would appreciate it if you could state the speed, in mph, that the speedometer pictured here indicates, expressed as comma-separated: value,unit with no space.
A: 125,mph
